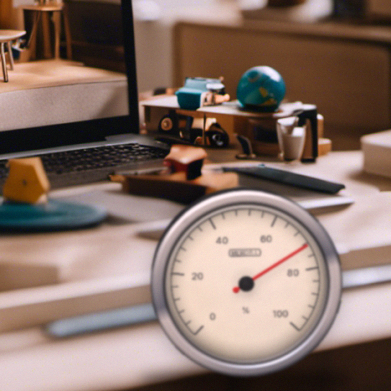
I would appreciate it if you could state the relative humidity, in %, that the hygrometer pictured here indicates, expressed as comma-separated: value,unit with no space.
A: 72,%
